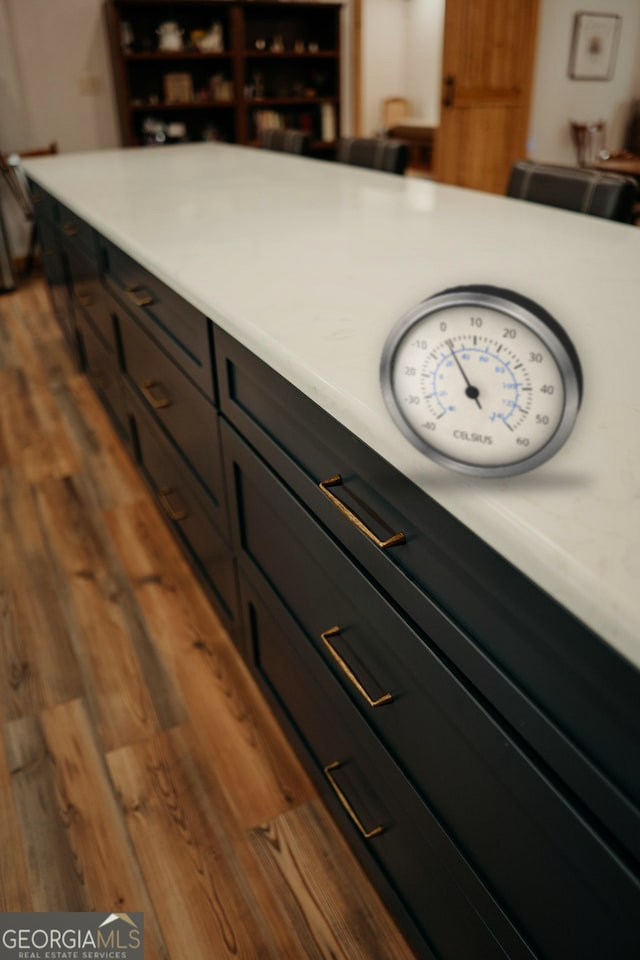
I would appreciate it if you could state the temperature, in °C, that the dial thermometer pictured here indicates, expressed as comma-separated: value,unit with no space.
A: 0,°C
